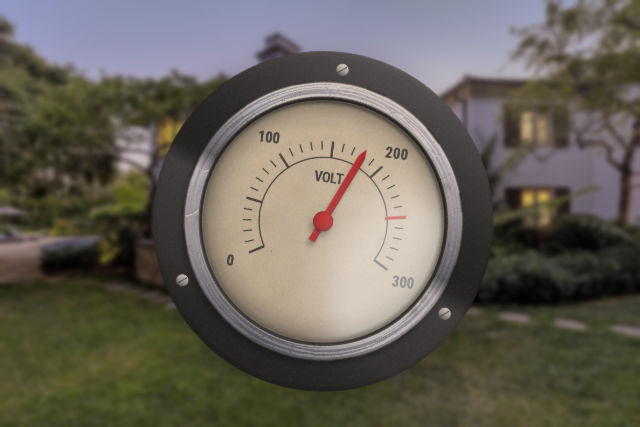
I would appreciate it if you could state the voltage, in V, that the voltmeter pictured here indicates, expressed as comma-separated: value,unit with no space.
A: 180,V
